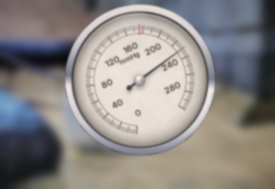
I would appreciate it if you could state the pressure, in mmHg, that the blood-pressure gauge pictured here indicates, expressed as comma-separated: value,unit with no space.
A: 230,mmHg
